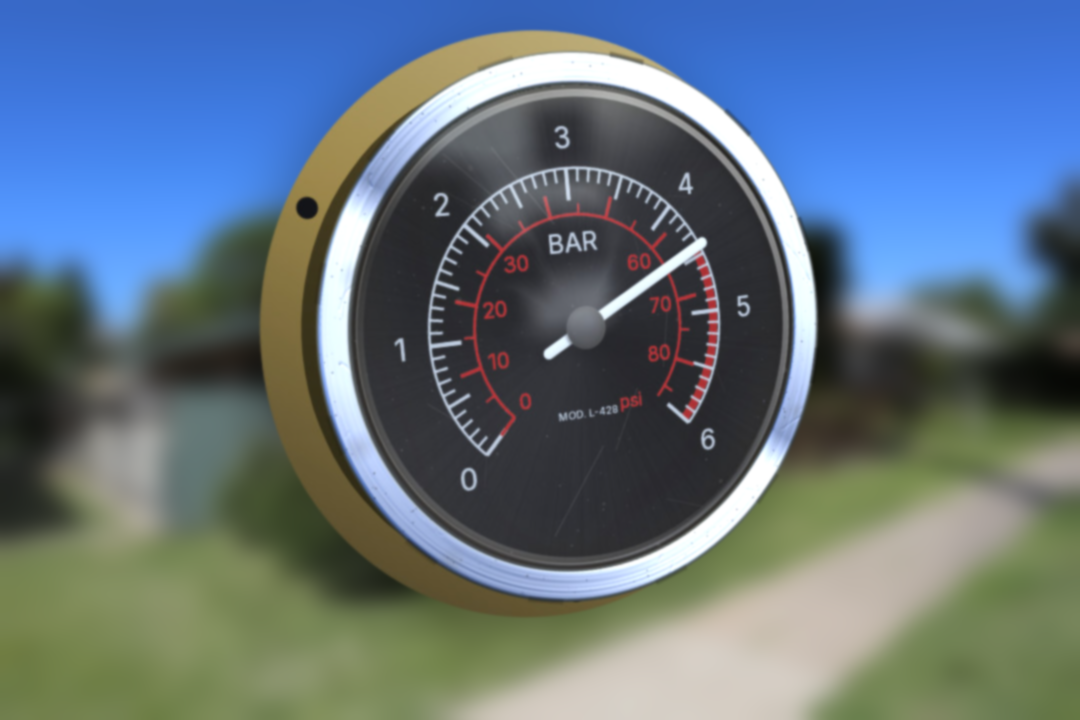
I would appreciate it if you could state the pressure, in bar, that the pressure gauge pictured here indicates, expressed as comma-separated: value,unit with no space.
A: 4.4,bar
